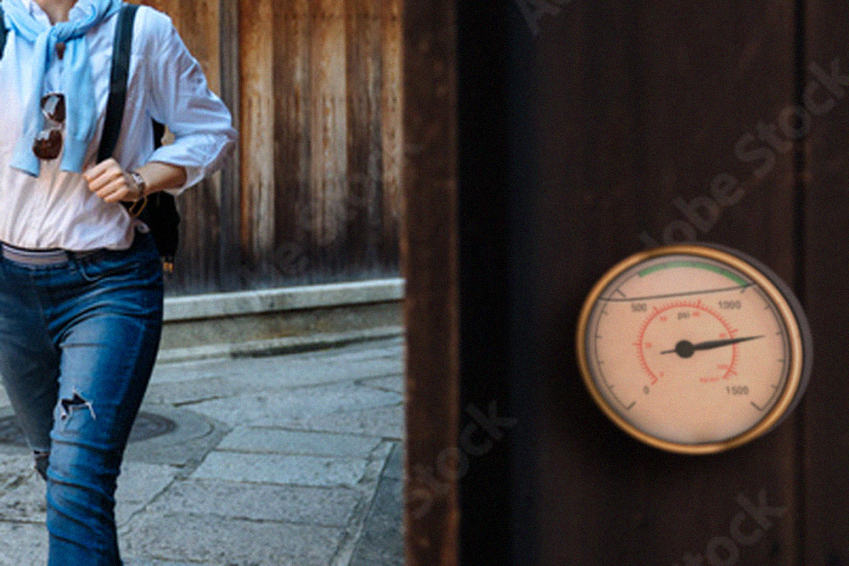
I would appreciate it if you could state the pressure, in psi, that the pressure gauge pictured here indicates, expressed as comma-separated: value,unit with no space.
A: 1200,psi
